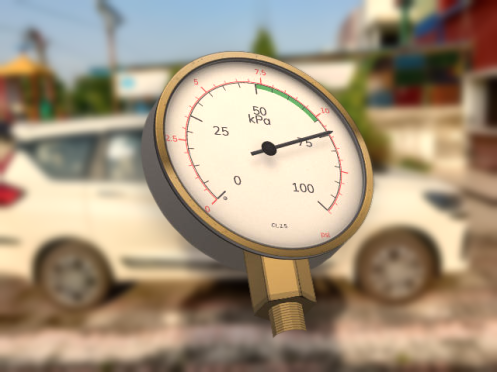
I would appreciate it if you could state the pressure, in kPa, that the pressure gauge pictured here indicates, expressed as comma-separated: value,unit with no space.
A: 75,kPa
